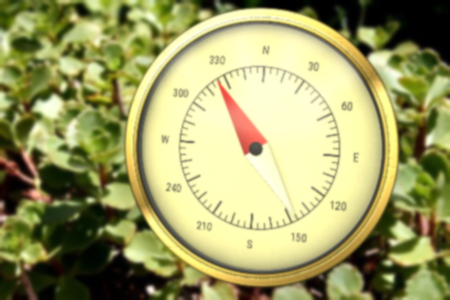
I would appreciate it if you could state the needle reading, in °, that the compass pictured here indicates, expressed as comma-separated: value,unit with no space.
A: 325,°
